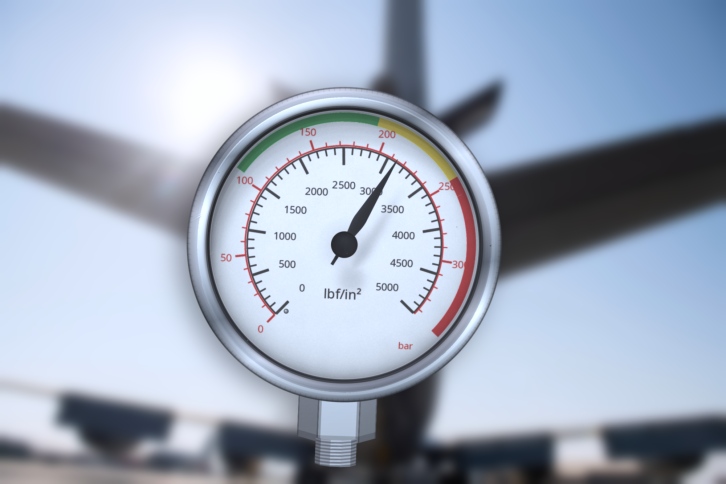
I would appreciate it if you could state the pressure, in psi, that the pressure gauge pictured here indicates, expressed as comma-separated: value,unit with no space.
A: 3100,psi
